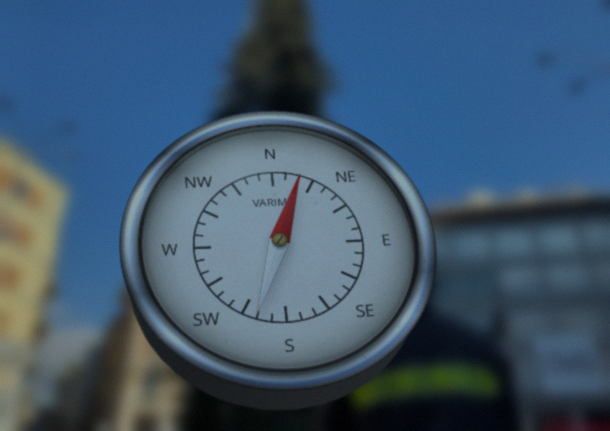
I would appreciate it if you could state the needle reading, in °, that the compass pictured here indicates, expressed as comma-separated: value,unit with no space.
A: 20,°
